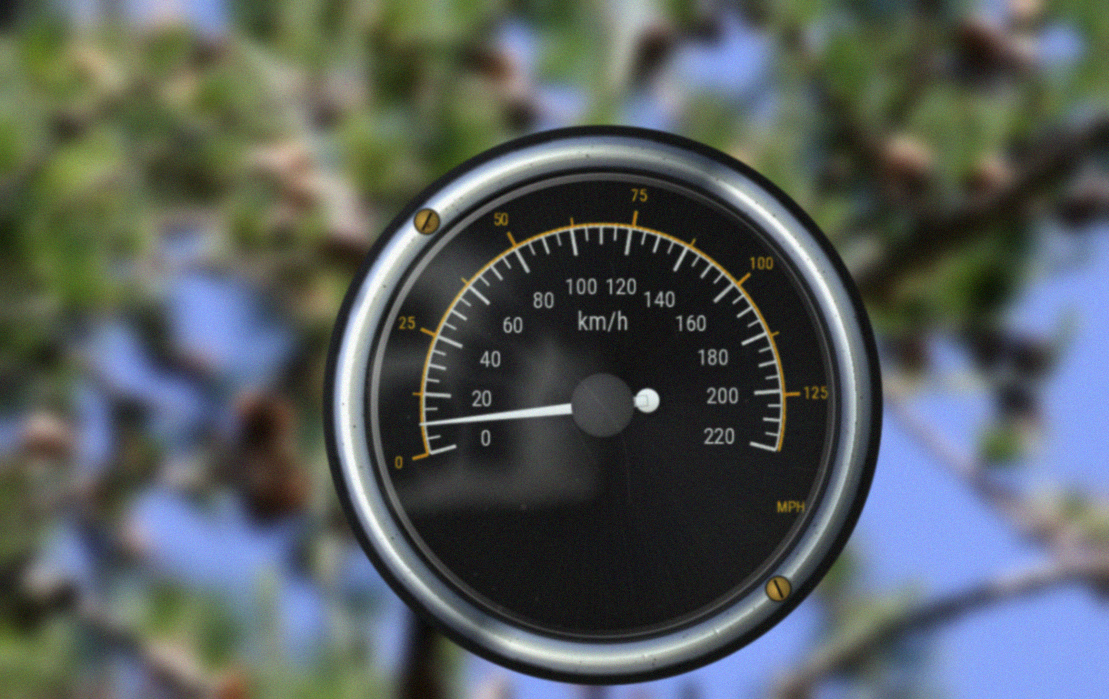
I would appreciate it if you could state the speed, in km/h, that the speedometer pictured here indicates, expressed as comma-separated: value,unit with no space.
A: 10,km/h
